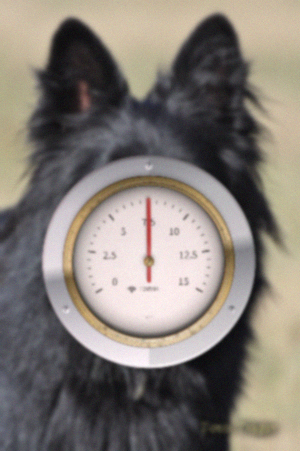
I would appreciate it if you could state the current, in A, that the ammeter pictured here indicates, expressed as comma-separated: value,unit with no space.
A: 7.5,A
